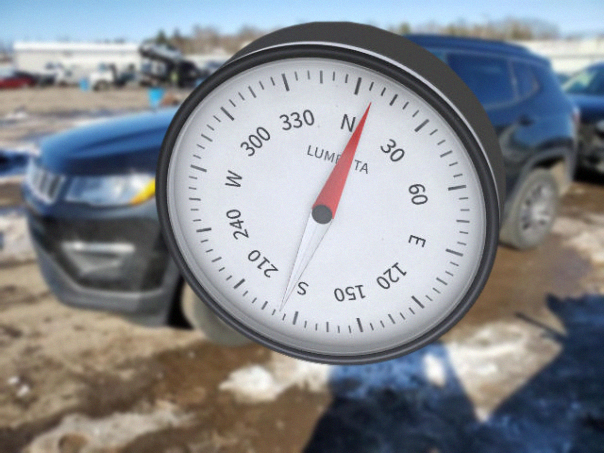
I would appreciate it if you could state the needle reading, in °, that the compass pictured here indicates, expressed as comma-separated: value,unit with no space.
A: 7.5,°
